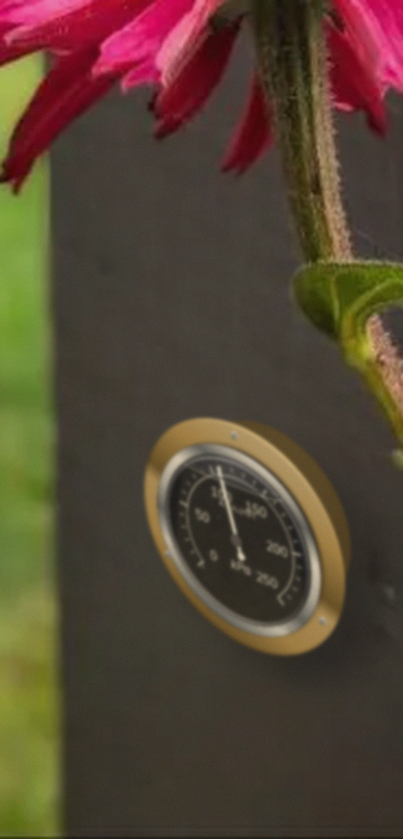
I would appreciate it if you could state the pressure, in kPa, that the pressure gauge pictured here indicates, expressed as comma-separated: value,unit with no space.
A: 110,kPa
